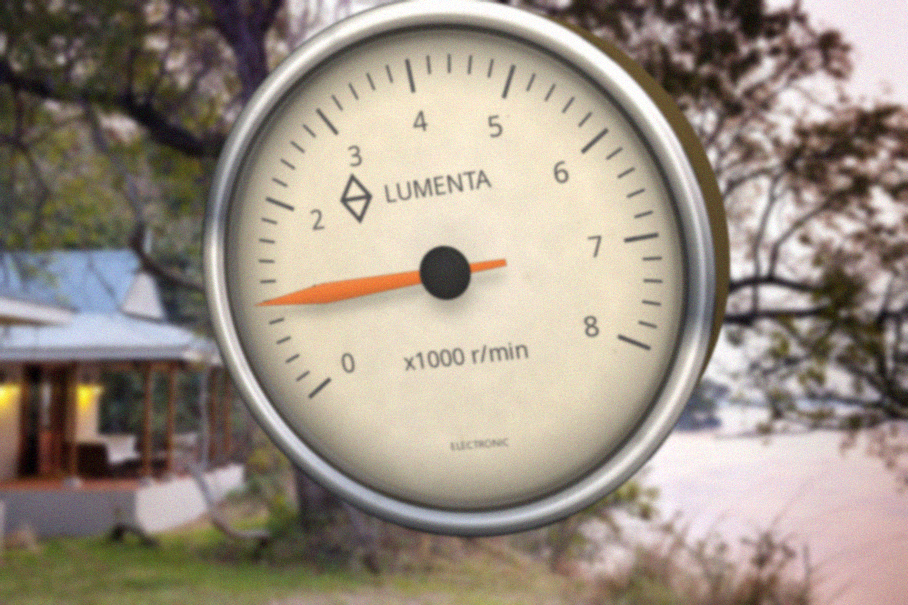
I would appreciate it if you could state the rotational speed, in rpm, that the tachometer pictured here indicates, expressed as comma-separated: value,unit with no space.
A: 1000,rpm
